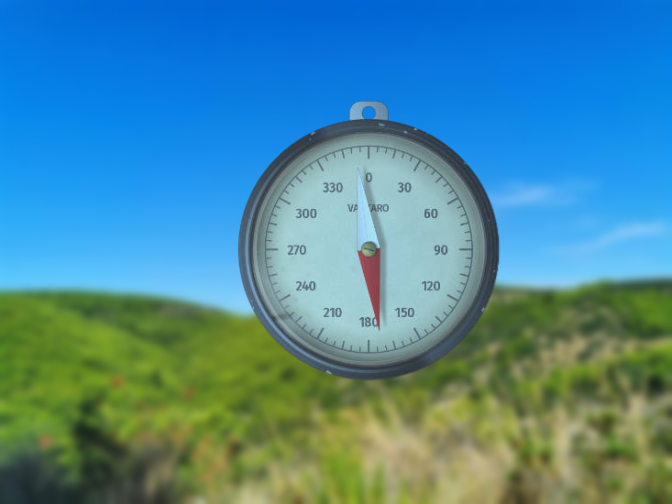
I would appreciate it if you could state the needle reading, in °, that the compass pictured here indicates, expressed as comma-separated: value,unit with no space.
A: 172.5,°
